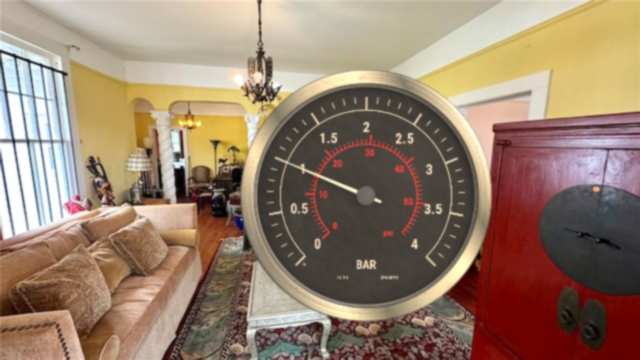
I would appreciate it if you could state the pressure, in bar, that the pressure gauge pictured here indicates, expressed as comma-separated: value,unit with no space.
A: 1,bar
